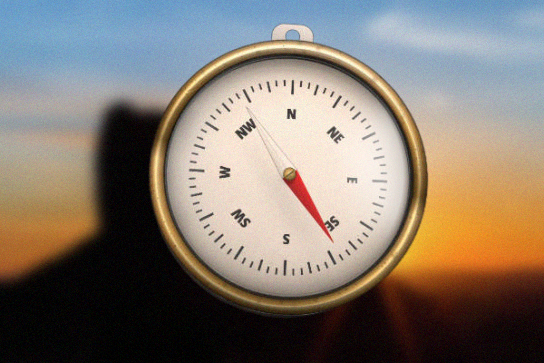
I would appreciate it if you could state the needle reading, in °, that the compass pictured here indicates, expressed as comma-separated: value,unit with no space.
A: 145,°
